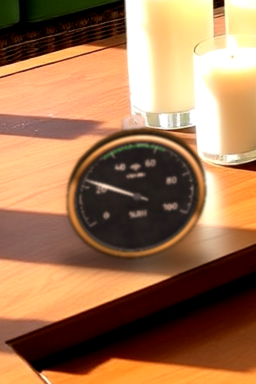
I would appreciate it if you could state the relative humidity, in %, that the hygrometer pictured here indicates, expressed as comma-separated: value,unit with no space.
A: 24,%
